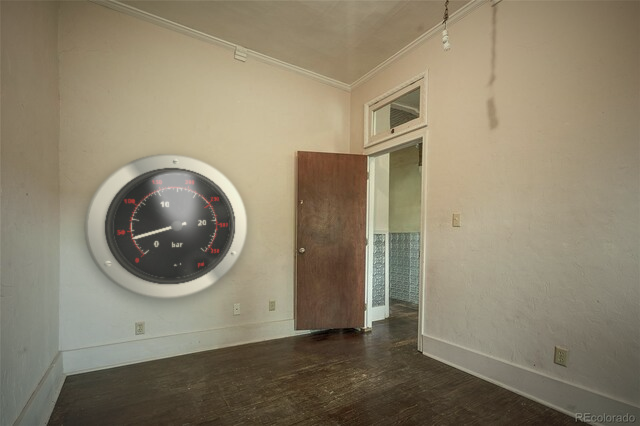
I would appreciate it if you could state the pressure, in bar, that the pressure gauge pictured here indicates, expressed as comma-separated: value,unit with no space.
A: 2.5,bar
